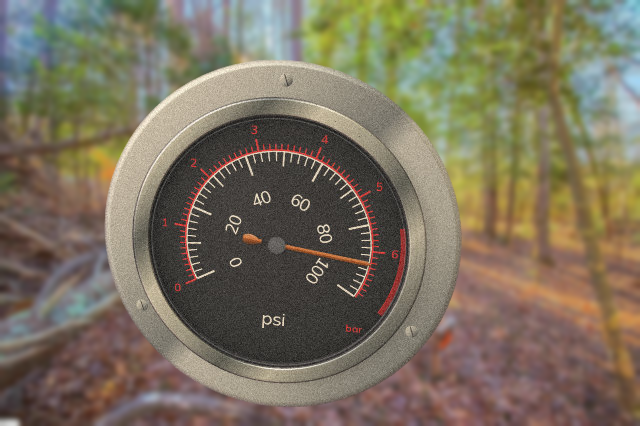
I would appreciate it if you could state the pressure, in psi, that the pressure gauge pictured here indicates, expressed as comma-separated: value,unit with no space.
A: 90,psi
